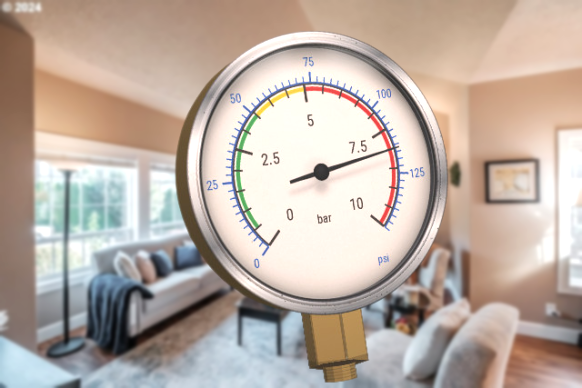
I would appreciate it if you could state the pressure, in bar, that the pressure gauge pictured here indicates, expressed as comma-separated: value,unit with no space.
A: 8,bar
